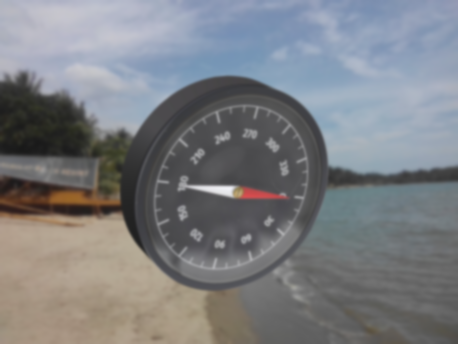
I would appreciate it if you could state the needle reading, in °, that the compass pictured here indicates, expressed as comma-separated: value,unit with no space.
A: 0,°
